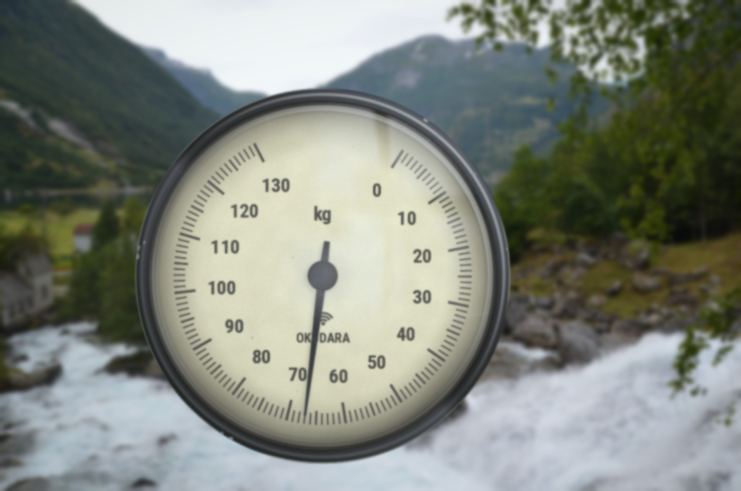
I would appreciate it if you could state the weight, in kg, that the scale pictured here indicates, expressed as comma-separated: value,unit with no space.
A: 67,kg
